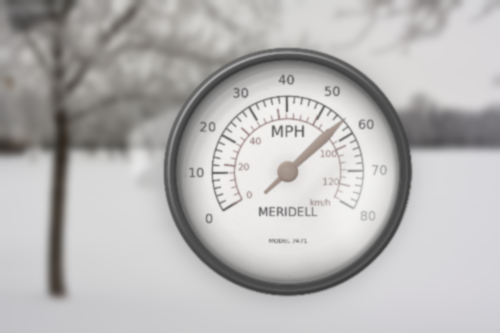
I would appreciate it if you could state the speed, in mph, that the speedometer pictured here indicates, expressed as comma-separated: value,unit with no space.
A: 56,mph
